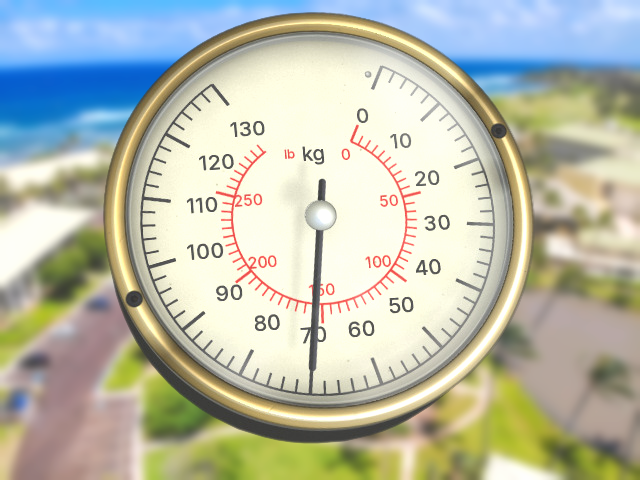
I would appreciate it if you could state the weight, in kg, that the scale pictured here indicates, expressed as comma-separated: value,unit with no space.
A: 70,kg
